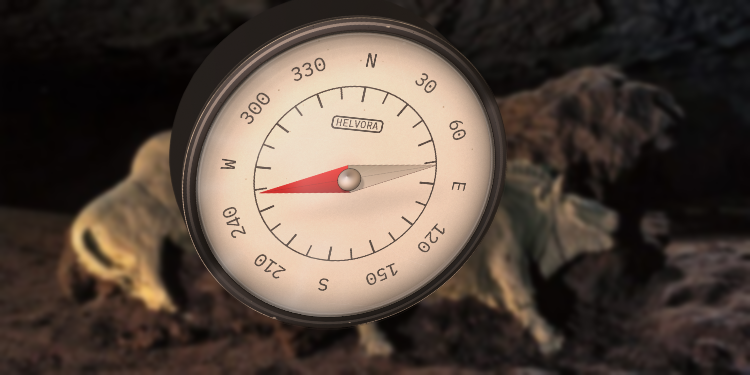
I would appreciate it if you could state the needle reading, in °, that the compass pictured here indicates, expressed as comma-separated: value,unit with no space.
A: 255,°
